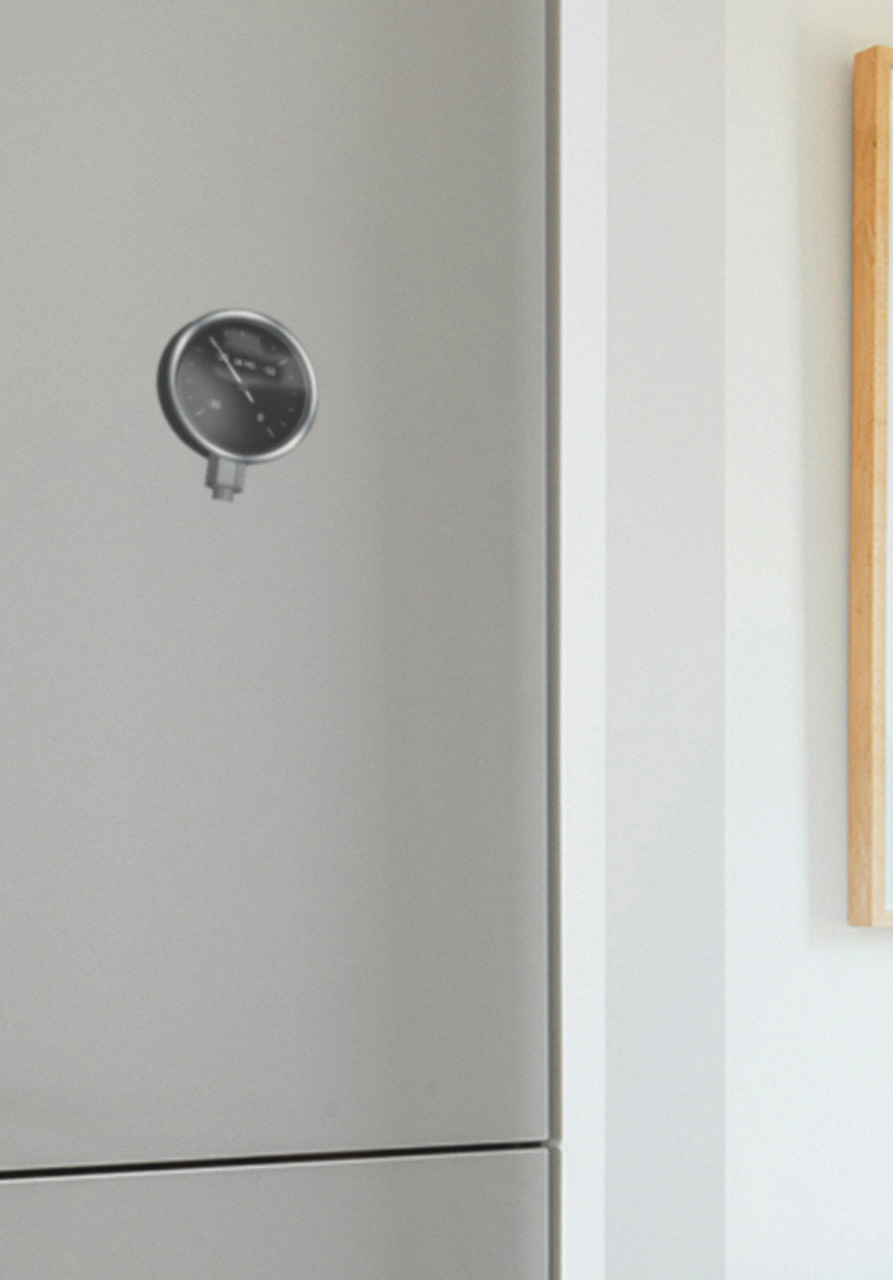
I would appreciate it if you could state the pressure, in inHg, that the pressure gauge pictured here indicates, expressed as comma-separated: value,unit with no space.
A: -20,inHg
